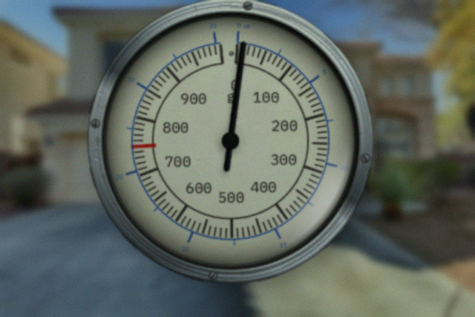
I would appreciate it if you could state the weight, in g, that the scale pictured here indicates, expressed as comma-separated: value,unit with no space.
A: 10,g
